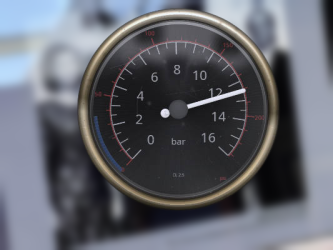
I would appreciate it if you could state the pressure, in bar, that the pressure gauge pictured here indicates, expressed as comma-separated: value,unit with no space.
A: 12.5,bar
